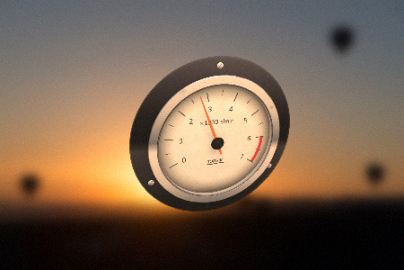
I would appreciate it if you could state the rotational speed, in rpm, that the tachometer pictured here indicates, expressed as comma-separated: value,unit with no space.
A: 2750,rpm
